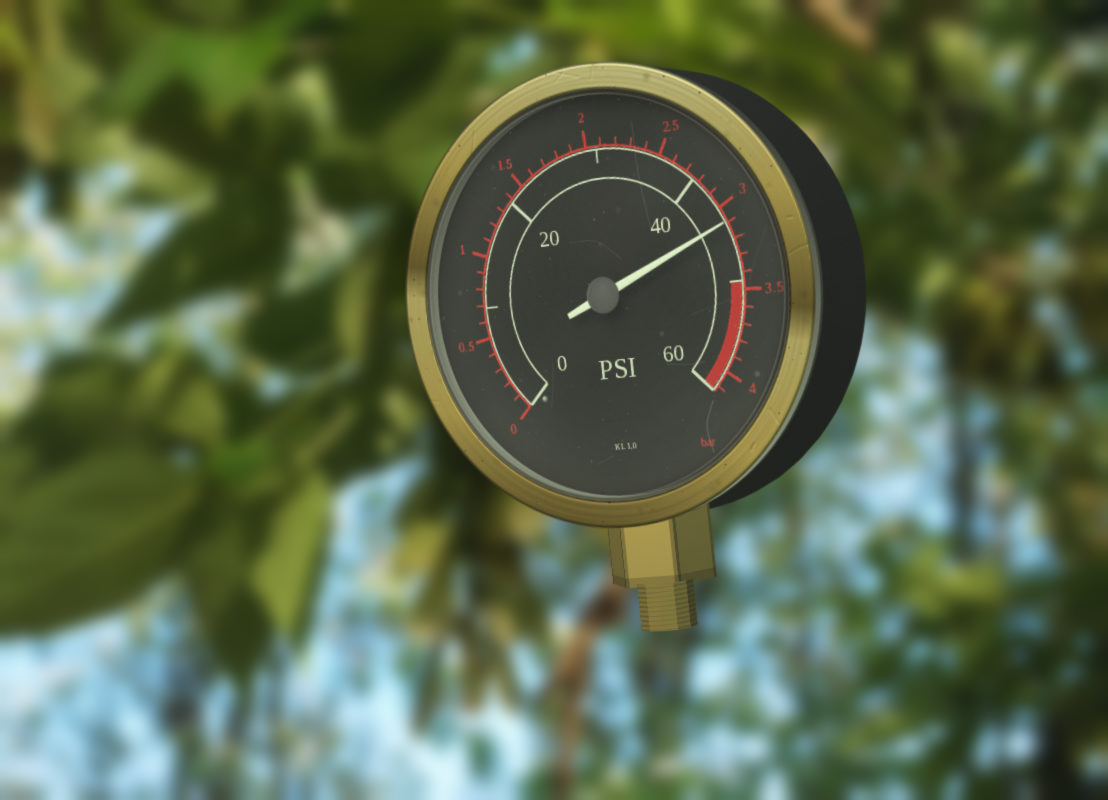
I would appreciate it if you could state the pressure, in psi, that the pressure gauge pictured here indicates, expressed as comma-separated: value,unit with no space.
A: 45,psi
